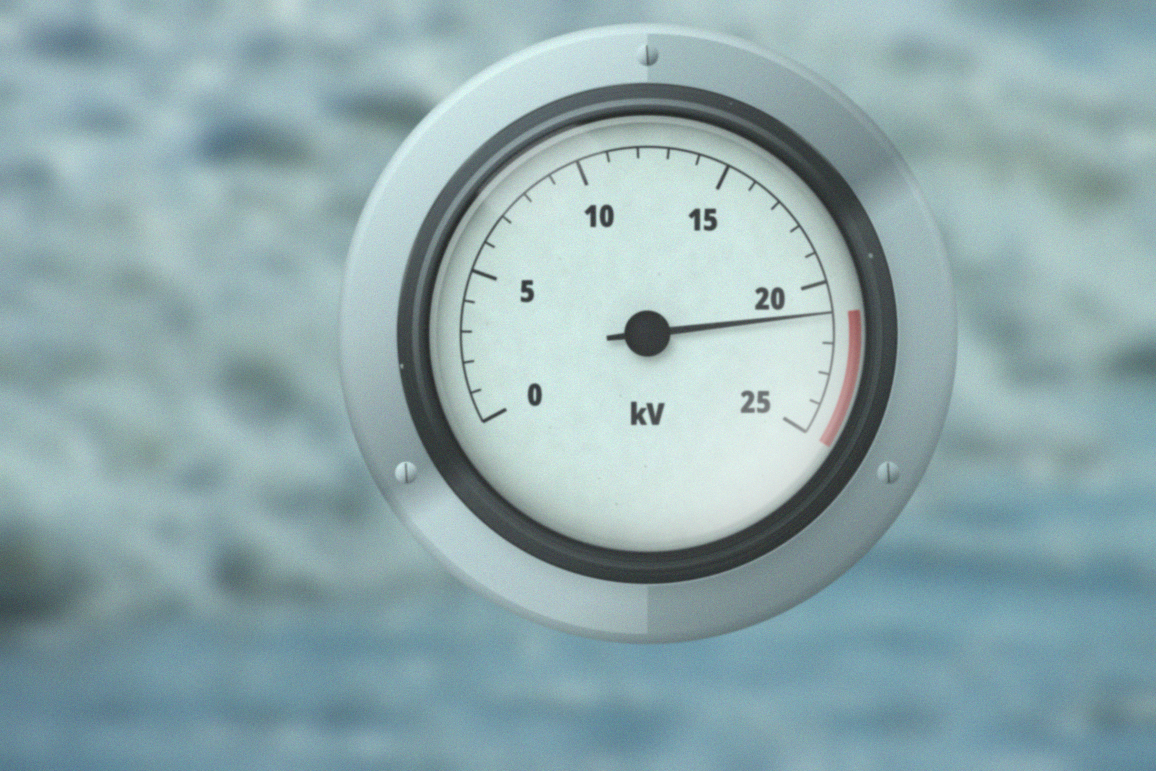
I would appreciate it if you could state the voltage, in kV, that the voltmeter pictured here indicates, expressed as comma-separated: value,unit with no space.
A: 21,kV
